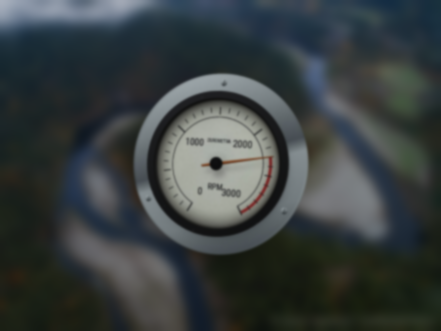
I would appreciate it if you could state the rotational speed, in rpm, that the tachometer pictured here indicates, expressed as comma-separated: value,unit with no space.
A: 2300,rpm
